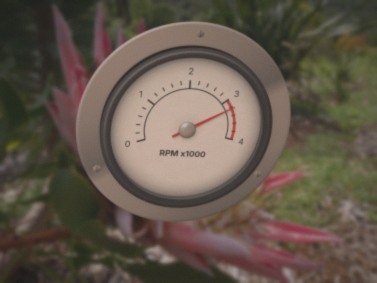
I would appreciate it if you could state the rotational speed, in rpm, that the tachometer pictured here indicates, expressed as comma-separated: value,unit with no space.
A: 3200,rpm
